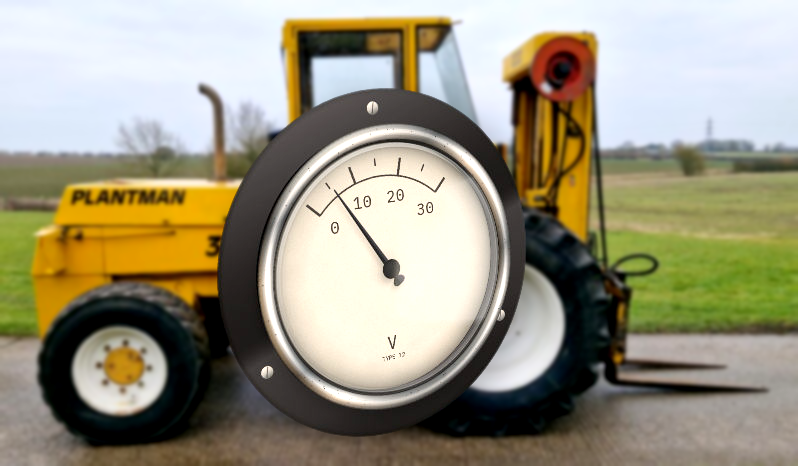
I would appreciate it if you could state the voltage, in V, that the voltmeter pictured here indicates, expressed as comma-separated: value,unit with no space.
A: 5,V
